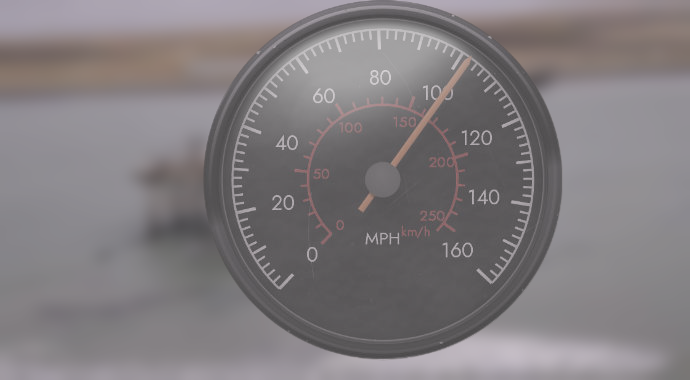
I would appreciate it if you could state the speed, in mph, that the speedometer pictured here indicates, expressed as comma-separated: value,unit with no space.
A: 102,mph
